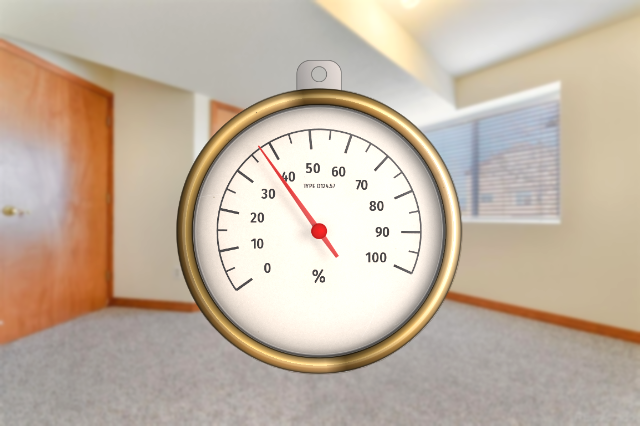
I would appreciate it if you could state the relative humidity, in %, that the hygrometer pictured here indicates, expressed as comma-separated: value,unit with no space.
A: 37.5,%
